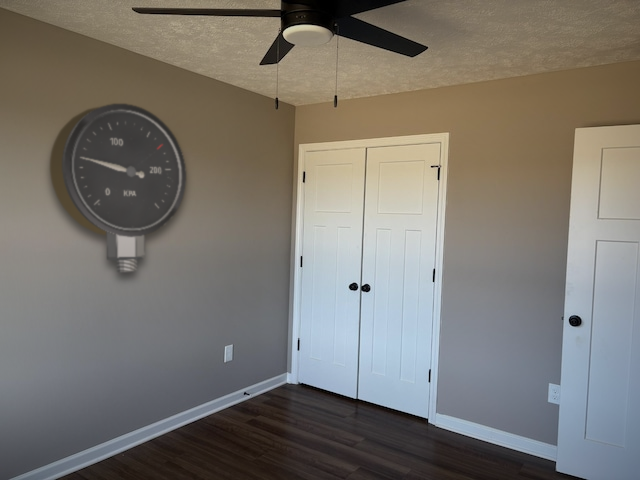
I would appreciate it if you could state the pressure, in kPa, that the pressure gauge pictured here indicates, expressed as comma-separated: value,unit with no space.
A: 50,kPa
